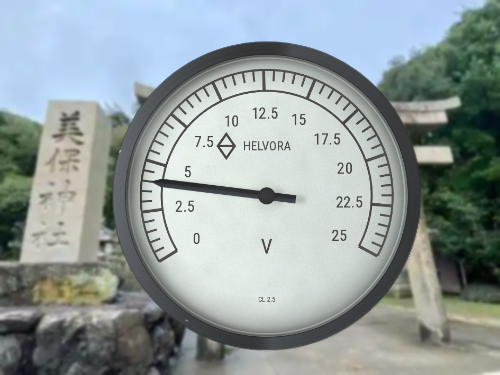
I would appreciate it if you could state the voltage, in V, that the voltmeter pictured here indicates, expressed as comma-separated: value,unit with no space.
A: 4,V
